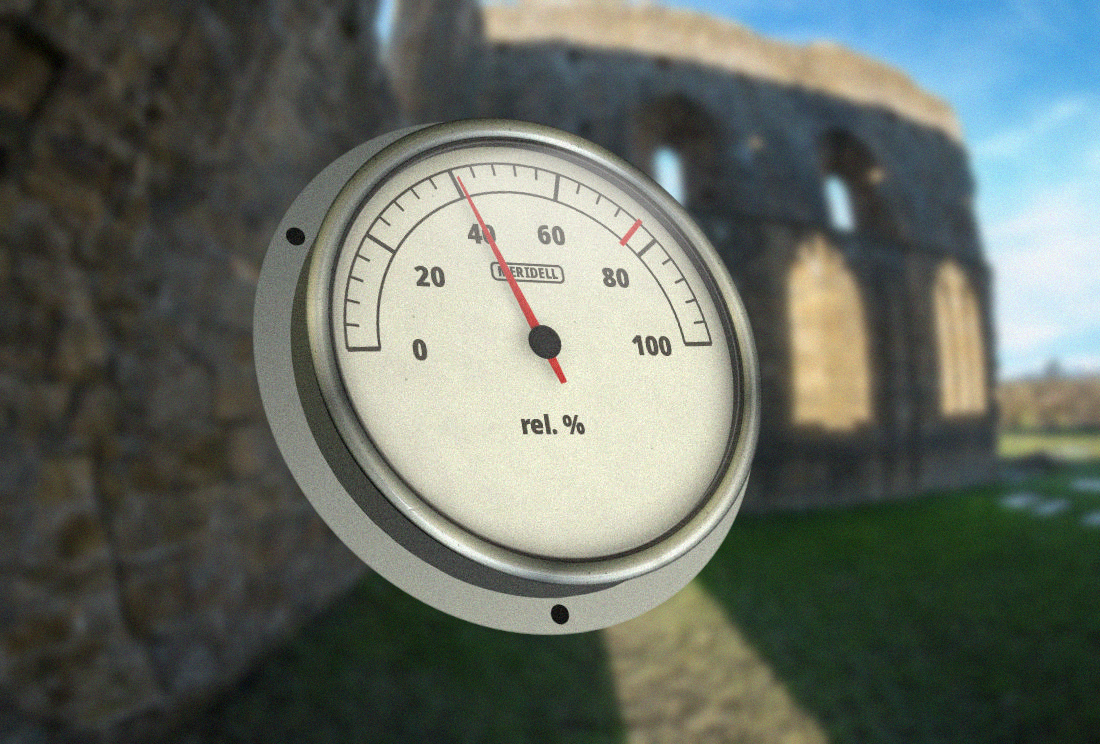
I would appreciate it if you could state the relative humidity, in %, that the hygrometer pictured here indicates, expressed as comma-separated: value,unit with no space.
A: 40,%
